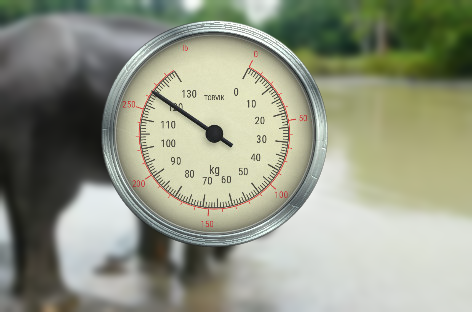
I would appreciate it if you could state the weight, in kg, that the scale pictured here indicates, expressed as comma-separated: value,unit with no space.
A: 120,kg
